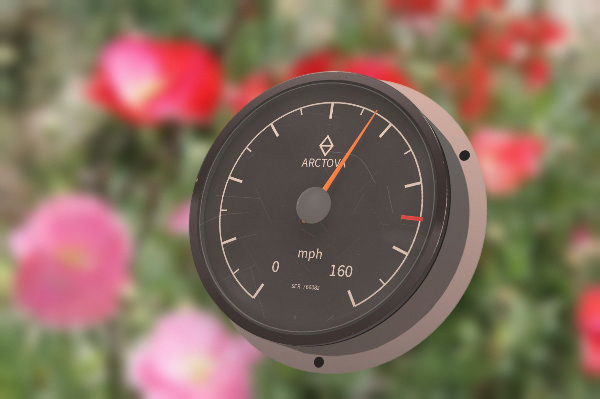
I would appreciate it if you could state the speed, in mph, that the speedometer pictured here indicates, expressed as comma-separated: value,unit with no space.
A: 95,mph
